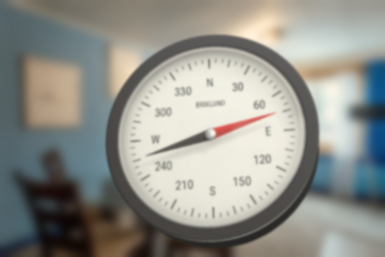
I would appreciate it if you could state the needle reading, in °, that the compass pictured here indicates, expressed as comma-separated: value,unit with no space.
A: 75,°
